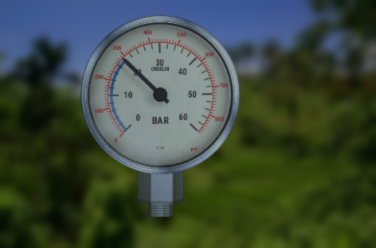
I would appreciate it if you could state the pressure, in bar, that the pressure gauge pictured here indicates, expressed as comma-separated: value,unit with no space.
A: 20,bar
